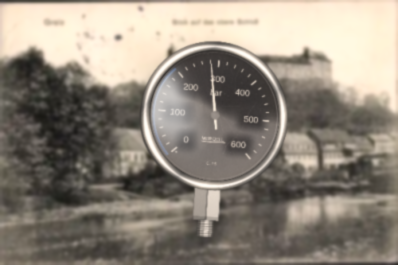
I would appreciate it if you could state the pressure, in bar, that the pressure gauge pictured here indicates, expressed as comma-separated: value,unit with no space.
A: 280,bar
